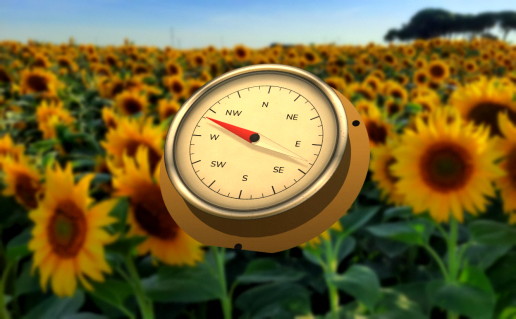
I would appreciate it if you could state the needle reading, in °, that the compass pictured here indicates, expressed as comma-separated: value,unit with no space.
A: 290,°
